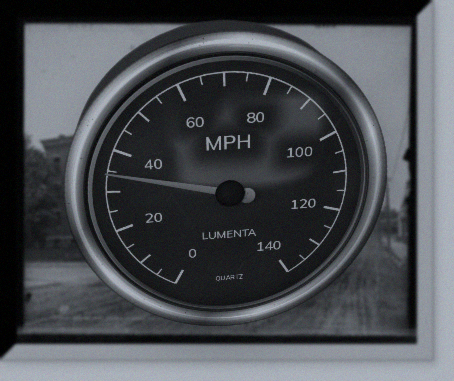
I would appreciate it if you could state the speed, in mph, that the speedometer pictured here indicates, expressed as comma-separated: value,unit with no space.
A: 35,mph
